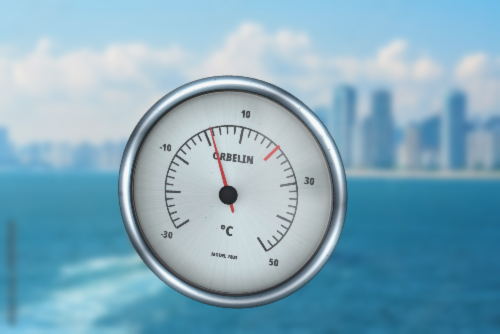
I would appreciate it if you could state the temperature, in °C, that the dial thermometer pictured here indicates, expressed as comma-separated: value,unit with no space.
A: 2,°C
